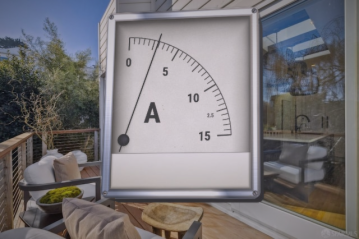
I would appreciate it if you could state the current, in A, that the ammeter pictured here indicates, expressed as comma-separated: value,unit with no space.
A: 3,A
